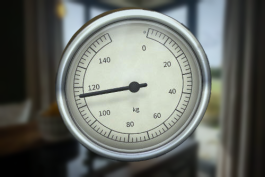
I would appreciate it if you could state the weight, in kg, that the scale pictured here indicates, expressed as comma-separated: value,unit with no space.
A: 116,kg
